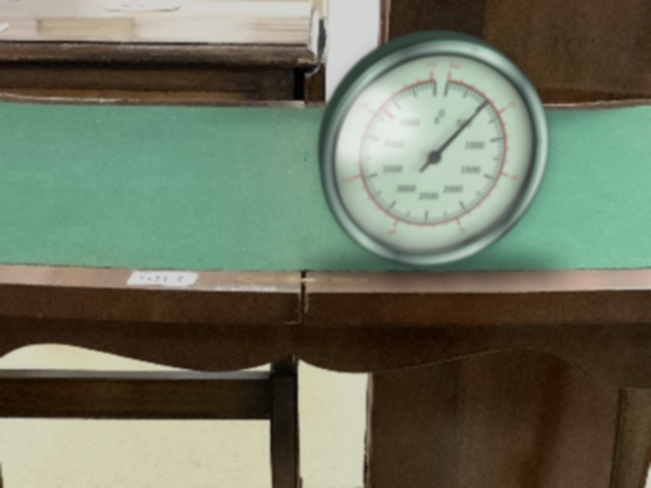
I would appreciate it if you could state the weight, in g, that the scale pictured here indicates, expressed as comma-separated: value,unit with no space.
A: 500,g
